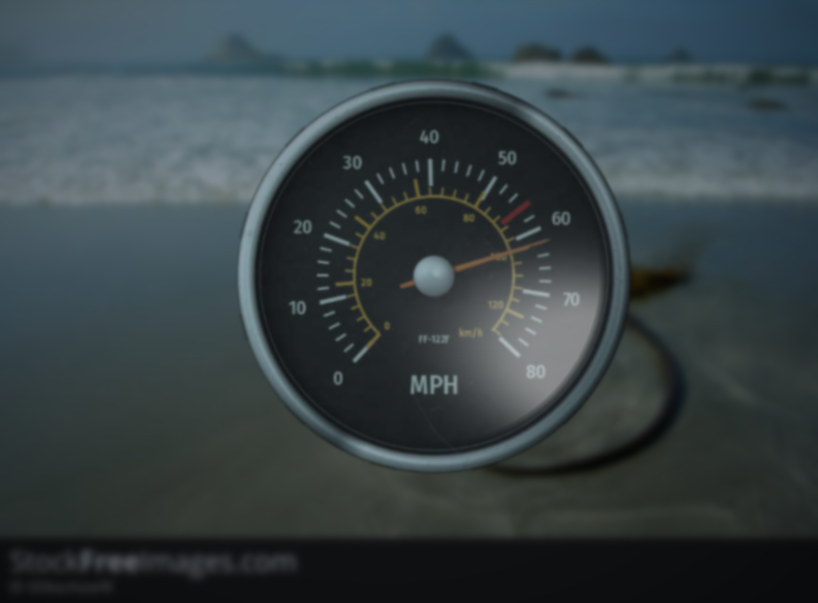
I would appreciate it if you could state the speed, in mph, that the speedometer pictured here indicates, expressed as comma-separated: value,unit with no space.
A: 62,mph
